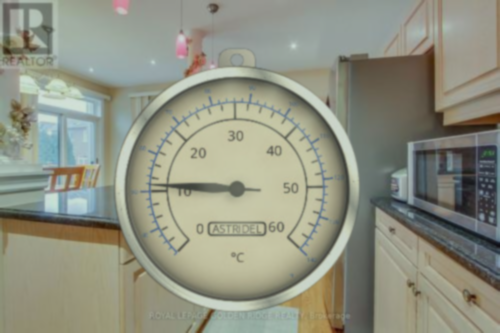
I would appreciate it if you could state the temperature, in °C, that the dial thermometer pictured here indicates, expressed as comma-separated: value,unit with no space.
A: 11,°C
